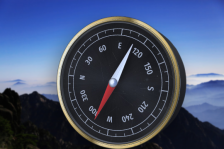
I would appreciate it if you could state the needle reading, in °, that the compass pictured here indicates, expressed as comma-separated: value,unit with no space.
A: 290,°
